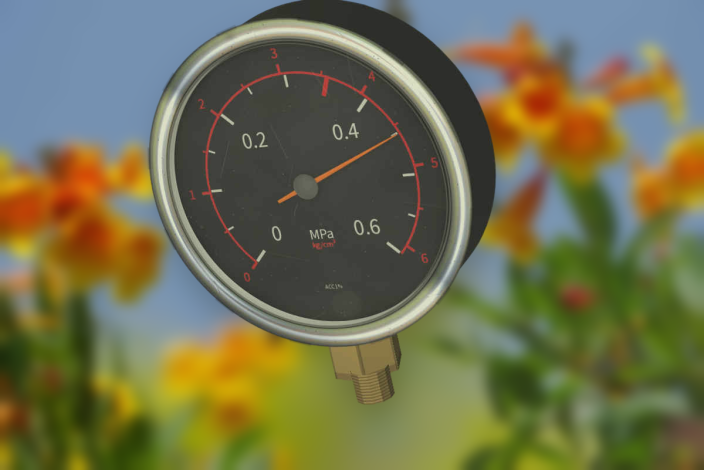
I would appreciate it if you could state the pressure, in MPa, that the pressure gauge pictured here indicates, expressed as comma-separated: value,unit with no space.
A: 0.45,MPa
